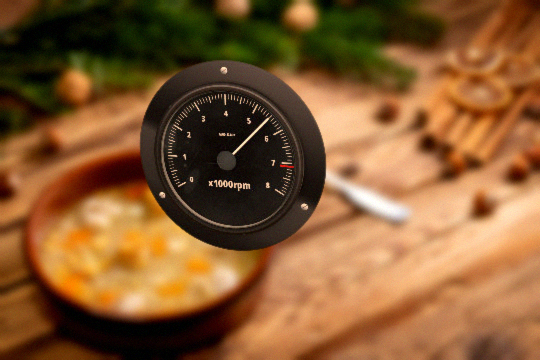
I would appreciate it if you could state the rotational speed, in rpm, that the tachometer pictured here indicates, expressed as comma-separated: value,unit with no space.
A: 5500,rpm
